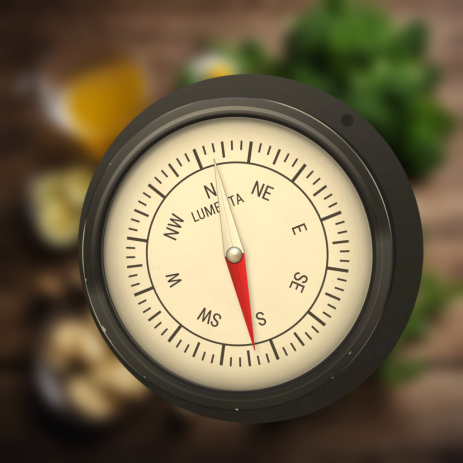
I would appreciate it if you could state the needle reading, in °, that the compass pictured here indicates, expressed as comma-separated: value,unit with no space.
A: 190,°
